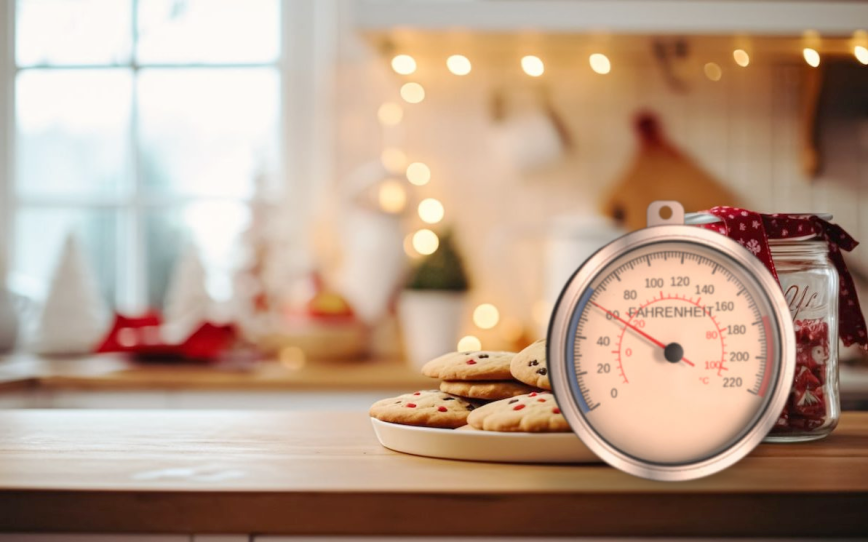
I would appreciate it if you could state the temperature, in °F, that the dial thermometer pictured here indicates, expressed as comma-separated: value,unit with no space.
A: 60,°F
